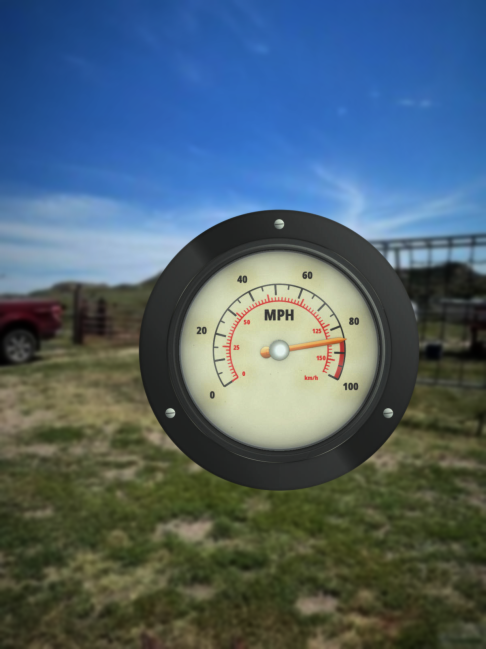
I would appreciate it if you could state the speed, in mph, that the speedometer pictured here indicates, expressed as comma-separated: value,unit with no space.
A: 85,mph
